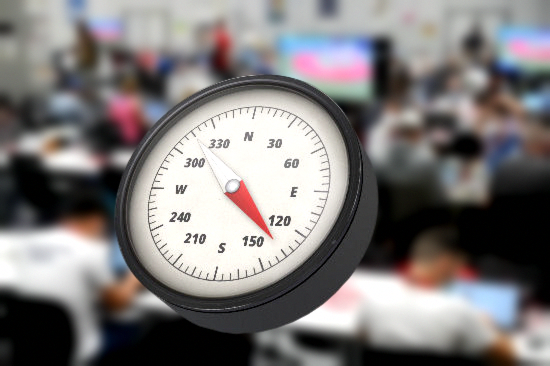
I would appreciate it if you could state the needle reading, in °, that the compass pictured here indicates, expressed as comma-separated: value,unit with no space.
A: 135,°
